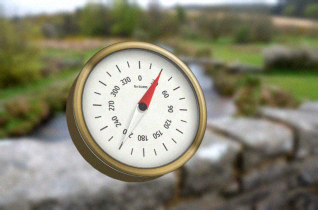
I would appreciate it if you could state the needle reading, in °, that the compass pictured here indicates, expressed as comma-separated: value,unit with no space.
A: 30,°
